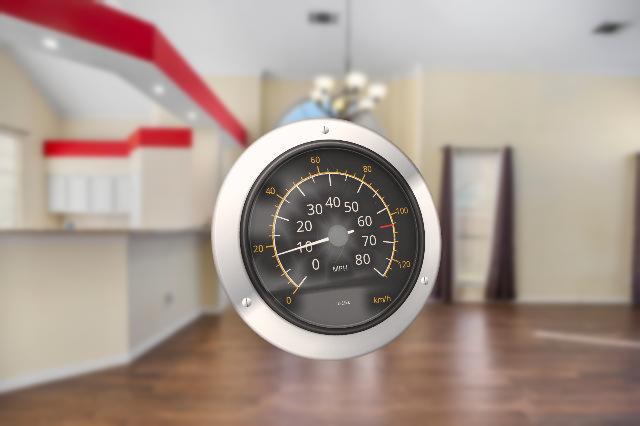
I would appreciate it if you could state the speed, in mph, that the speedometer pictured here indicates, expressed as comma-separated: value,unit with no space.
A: 10,mph
